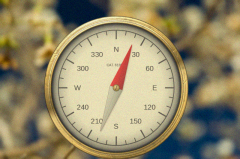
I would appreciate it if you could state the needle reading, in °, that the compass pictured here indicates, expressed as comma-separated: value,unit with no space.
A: 20,°
